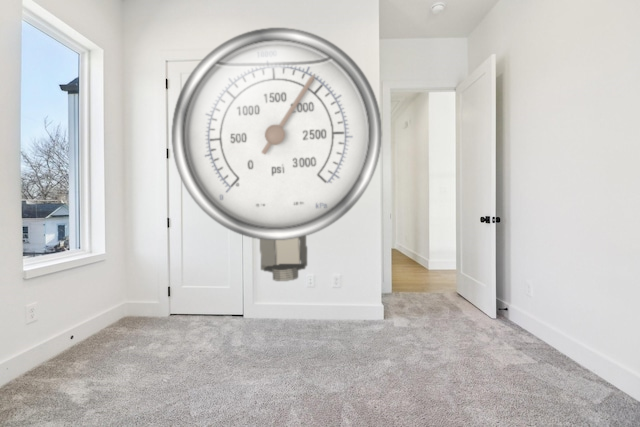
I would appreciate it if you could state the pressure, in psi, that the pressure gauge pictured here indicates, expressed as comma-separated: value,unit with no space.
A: 1900,psi
